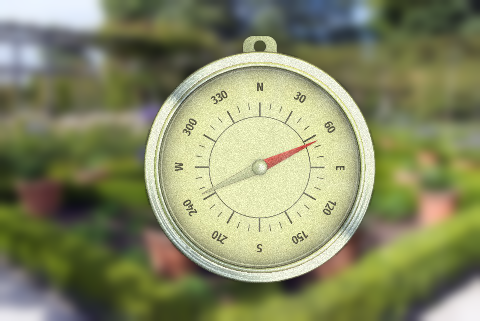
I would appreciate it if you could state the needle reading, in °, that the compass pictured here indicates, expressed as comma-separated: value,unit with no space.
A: 65,°
